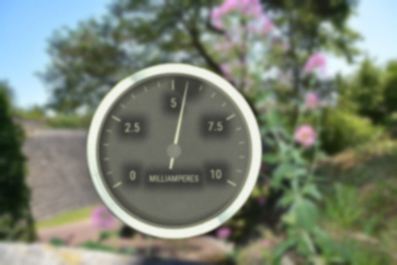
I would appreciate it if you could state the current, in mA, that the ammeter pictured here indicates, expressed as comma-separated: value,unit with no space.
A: 5.5,mA
